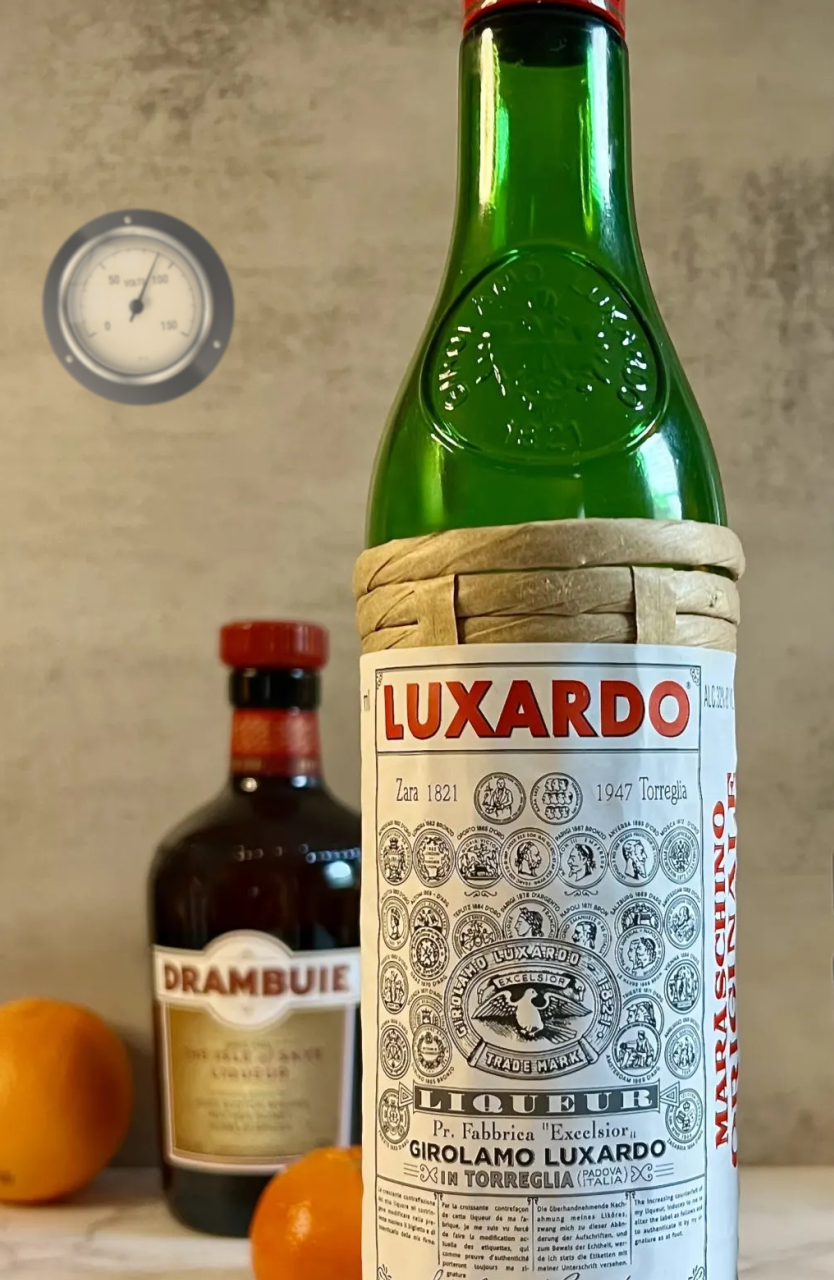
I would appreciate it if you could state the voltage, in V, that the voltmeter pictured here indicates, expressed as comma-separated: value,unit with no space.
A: 90,V
